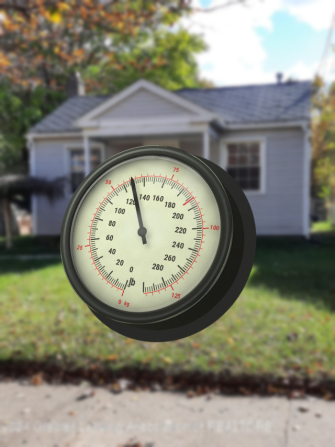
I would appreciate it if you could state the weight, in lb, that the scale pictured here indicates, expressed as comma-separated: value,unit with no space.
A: 130,lb
